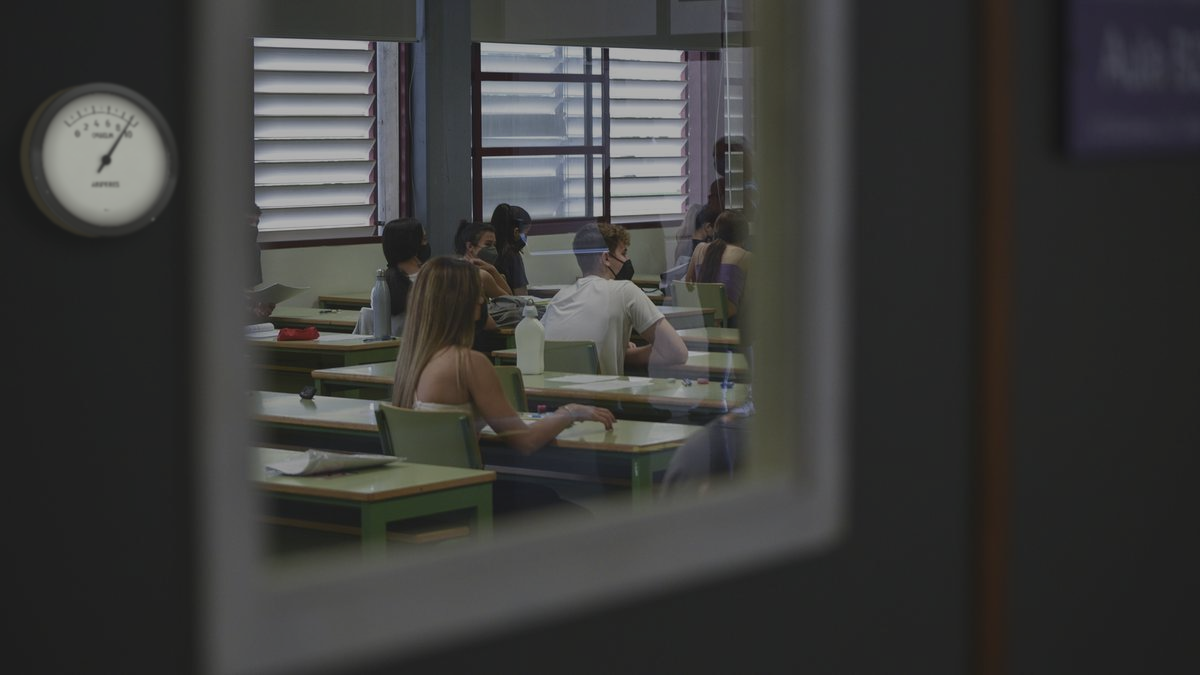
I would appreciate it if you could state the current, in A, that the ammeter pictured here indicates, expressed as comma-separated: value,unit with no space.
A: 9,A
